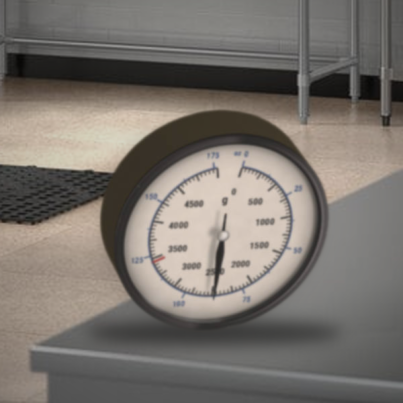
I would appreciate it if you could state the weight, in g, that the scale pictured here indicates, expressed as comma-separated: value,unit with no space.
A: 2500,g
